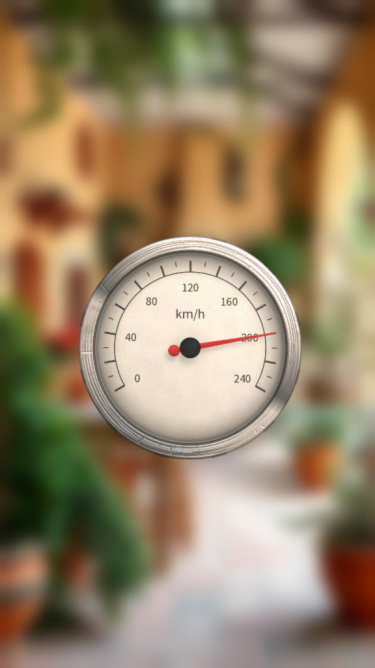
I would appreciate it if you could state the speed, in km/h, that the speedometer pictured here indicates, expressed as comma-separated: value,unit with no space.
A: 200,km/h
